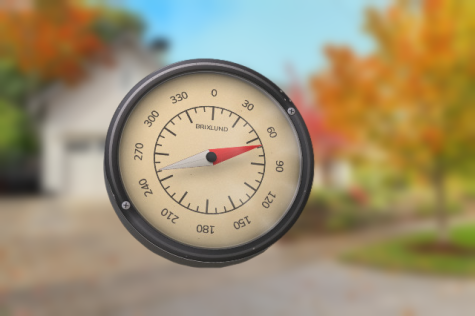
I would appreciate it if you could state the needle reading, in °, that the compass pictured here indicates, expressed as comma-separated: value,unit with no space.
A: 70,°
